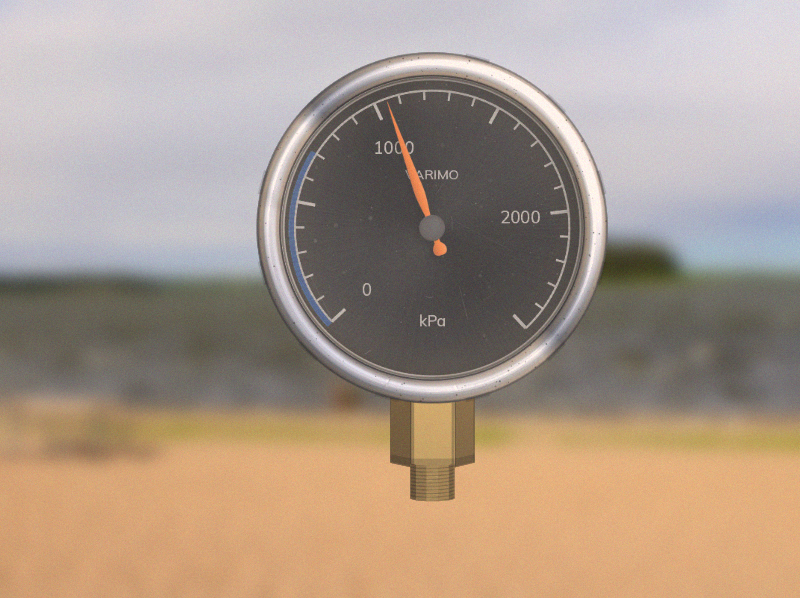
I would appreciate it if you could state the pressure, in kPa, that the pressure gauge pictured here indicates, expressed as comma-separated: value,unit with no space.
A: 1050,kPa
